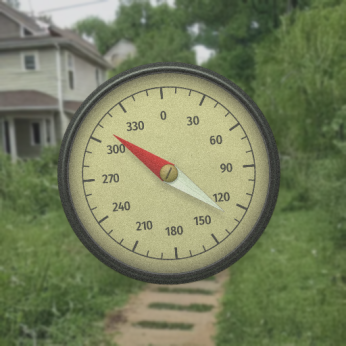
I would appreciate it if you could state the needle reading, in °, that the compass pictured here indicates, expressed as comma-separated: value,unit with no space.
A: 310,°
